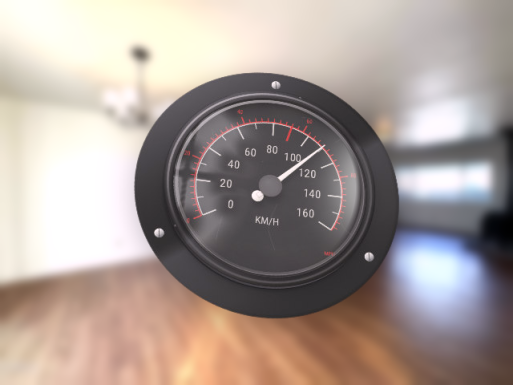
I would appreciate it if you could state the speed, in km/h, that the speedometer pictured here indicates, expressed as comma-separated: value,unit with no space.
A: 110,km/h
